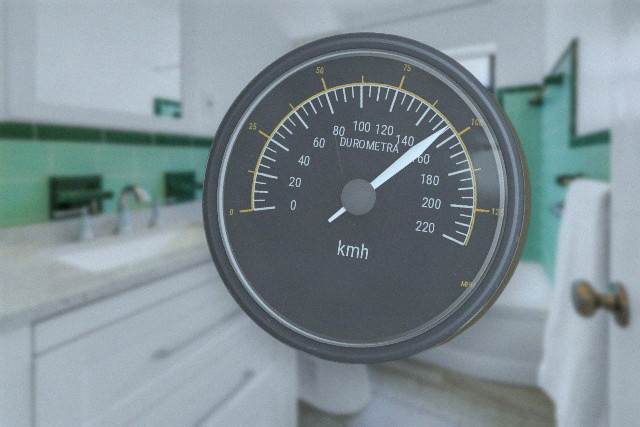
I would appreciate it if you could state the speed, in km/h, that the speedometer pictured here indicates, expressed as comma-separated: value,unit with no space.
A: 155,km/h
